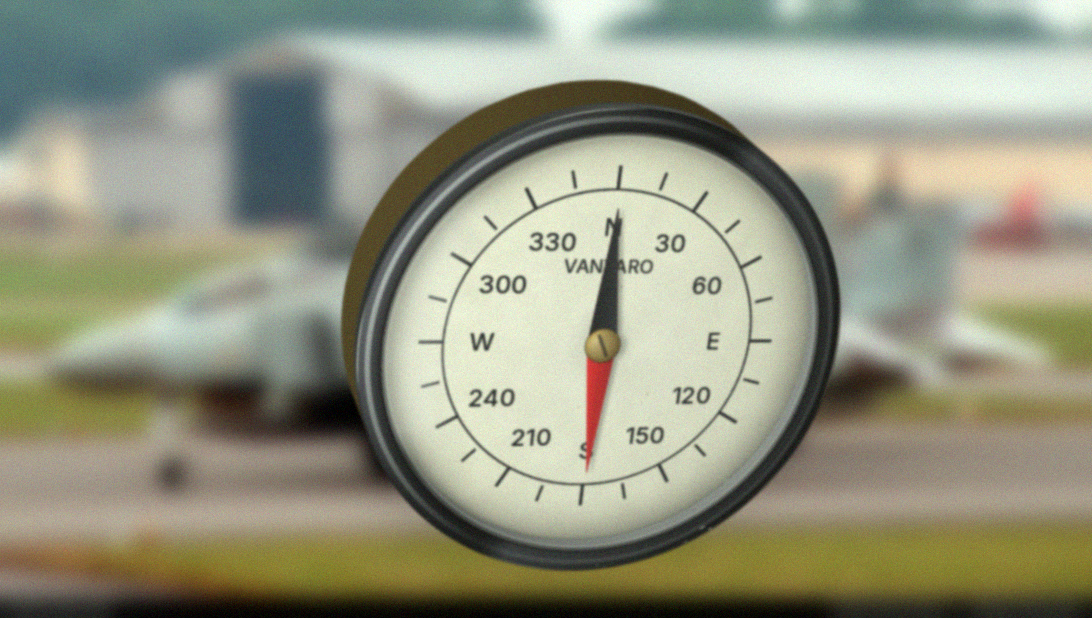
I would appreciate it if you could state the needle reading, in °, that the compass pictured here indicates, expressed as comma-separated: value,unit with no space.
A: 180,°
